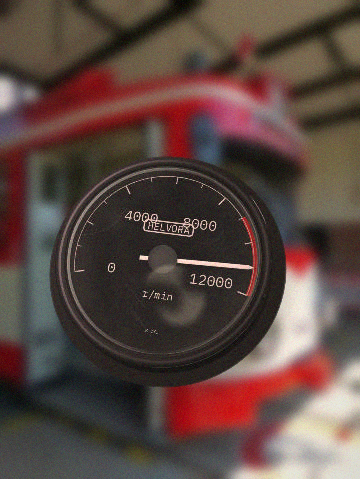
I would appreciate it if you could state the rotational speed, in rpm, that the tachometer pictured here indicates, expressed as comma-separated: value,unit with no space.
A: 11000,rpm
